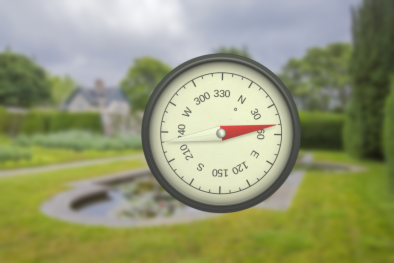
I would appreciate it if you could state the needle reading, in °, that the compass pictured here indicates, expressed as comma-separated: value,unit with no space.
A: 50,°
